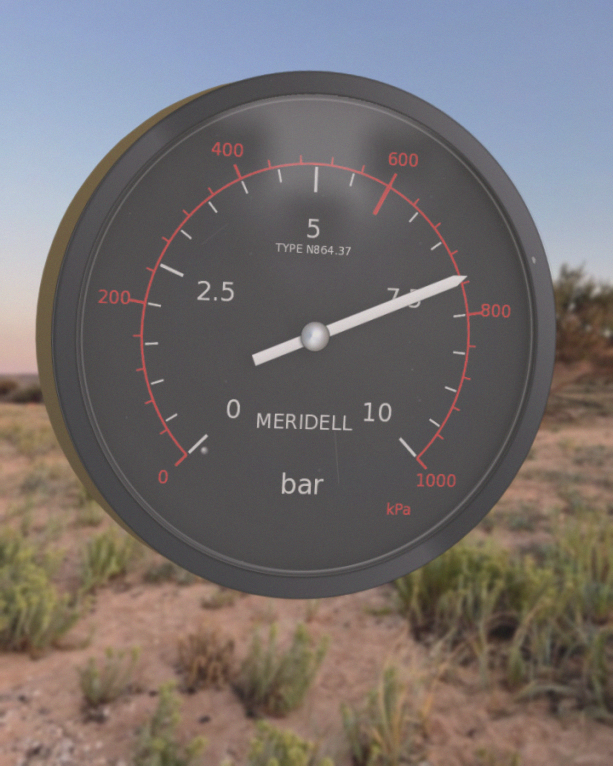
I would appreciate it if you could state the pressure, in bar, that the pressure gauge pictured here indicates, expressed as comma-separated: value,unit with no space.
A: 7.5,bar
